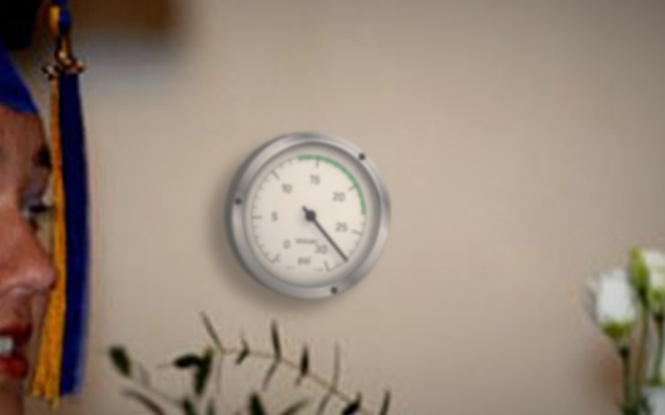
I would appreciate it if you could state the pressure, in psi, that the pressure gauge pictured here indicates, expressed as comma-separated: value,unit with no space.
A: 28,psi
